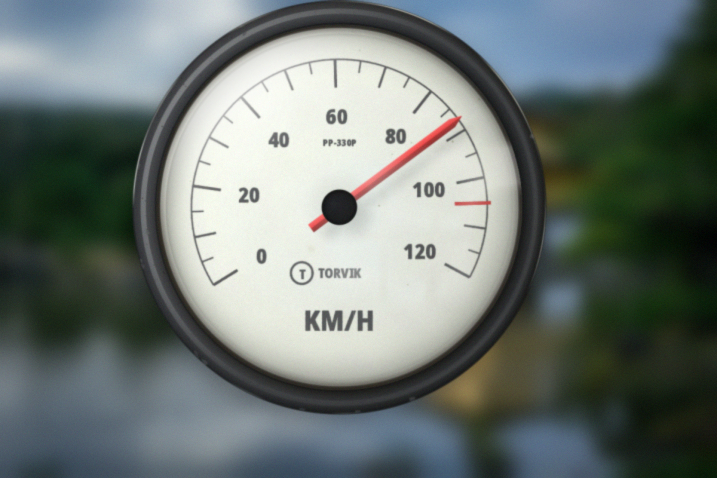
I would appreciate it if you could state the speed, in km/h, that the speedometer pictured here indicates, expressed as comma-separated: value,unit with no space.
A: 87.5,km/h
